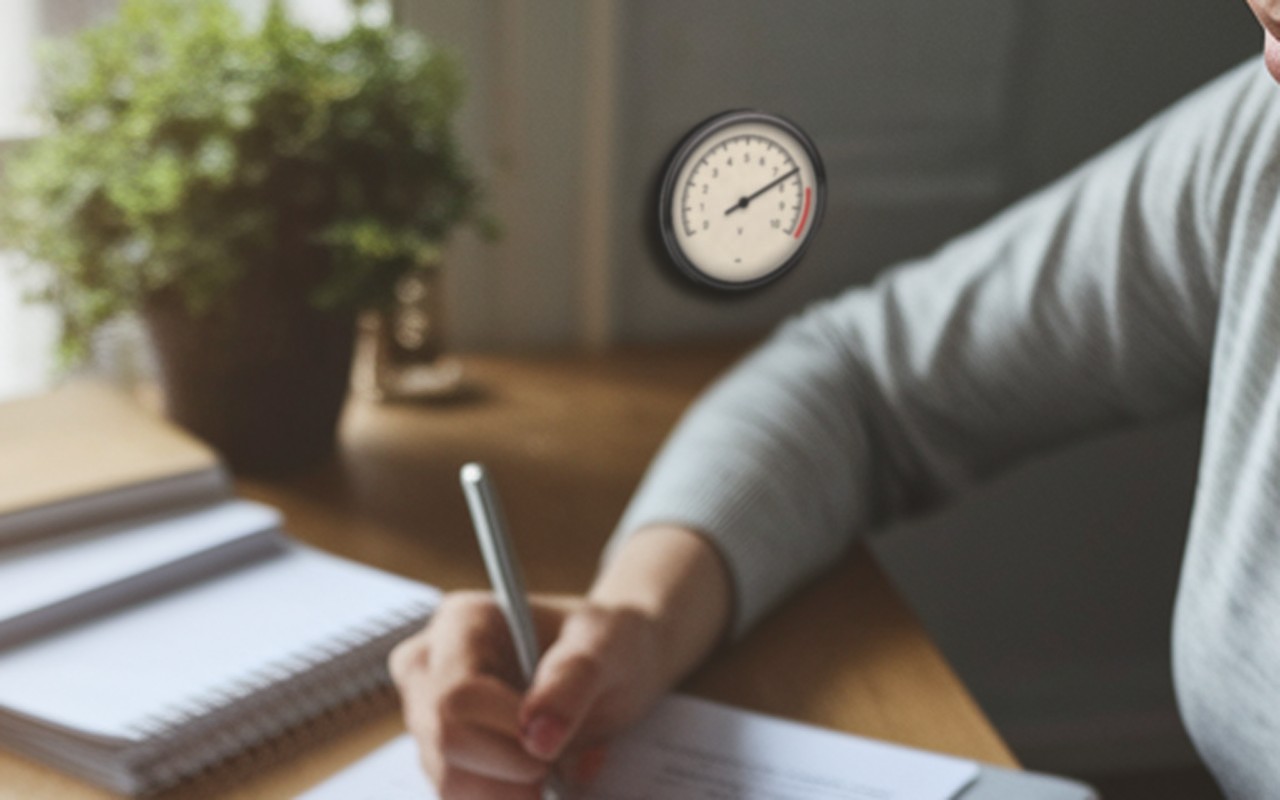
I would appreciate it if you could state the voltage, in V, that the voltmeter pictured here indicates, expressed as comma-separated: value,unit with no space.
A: 7.5,V
